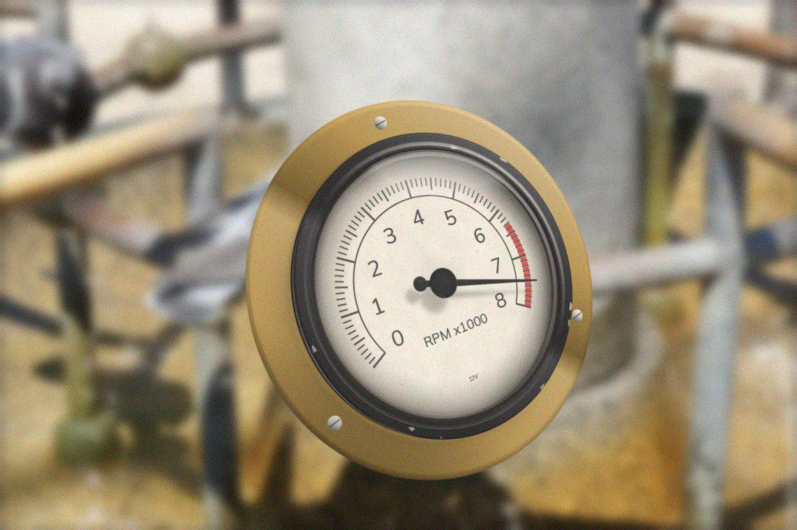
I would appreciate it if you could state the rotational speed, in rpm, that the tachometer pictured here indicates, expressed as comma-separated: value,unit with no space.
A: 7500,rpm
